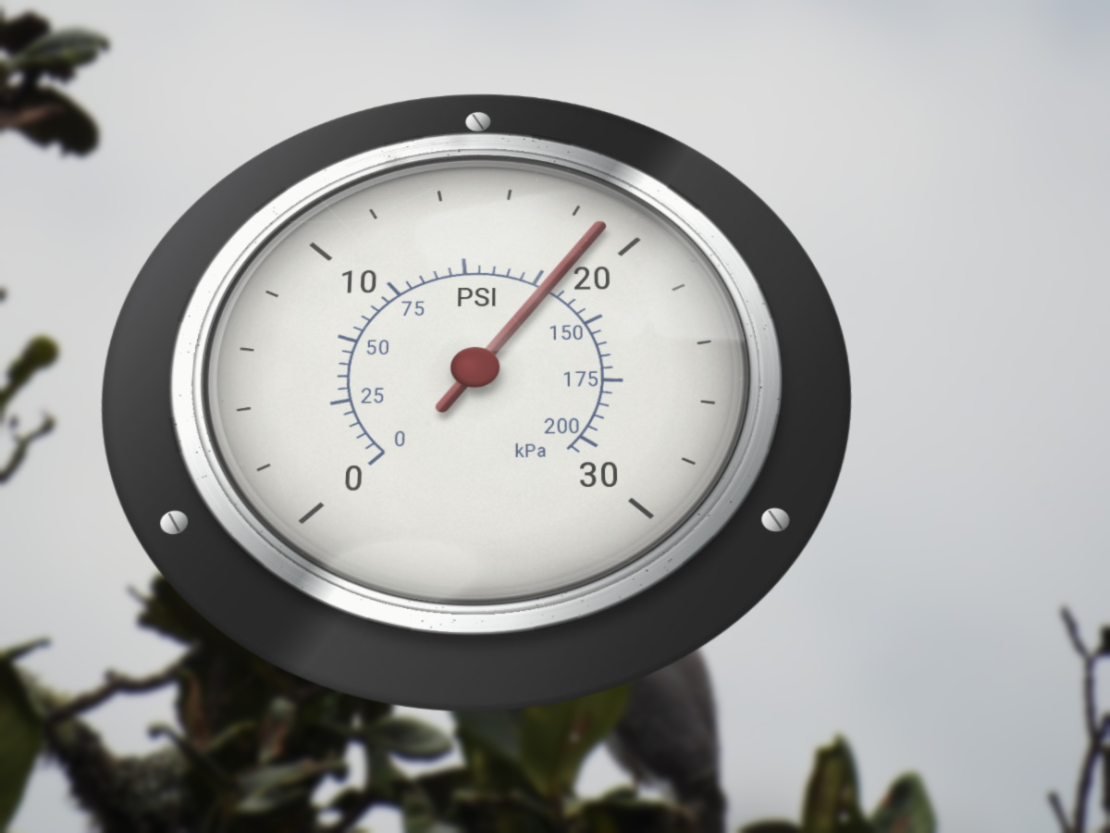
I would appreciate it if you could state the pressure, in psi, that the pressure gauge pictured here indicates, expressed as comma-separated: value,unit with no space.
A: 19,psi
